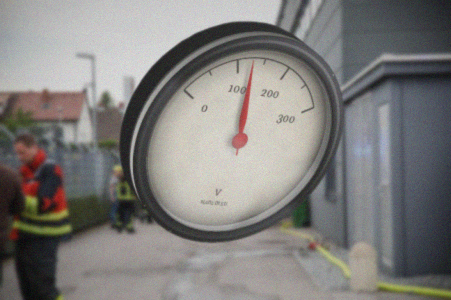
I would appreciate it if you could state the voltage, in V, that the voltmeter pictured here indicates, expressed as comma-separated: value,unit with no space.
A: 125,V
